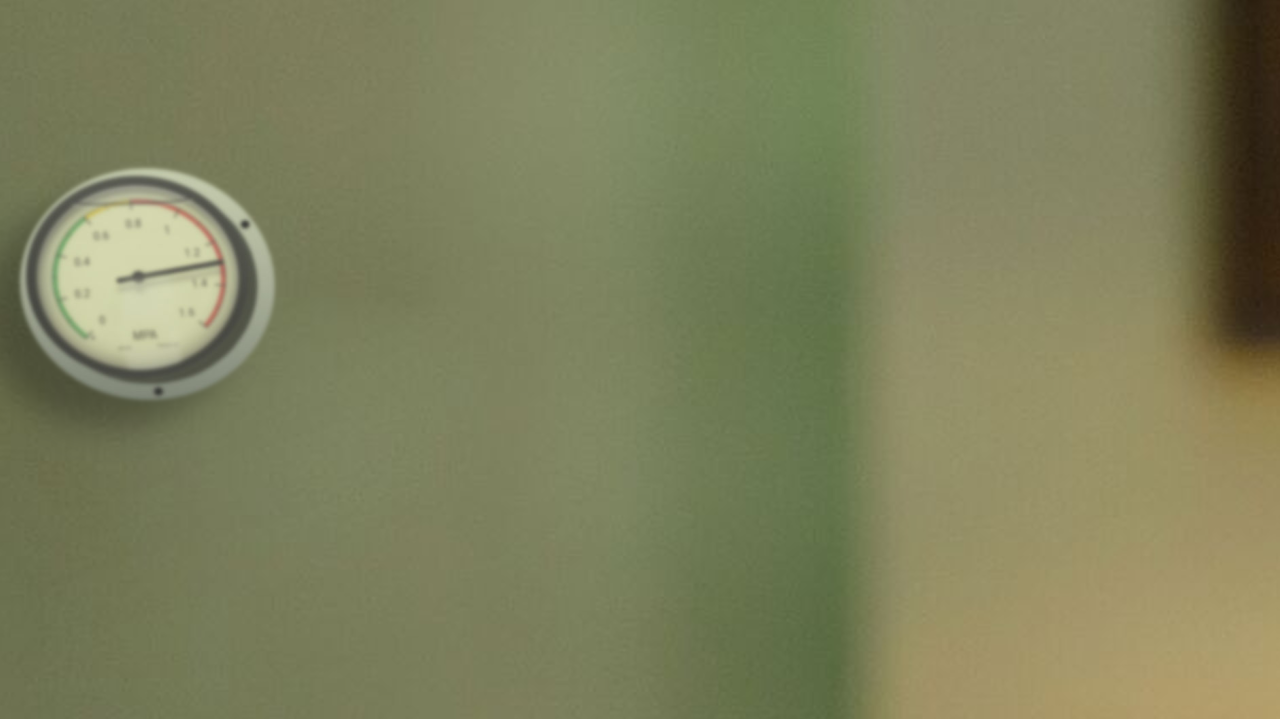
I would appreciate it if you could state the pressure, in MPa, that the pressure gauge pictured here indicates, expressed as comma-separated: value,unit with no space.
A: 1.3,MPa
